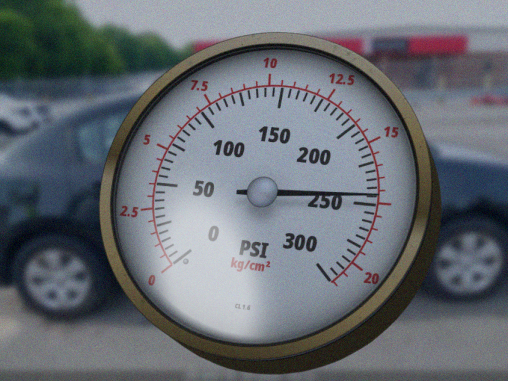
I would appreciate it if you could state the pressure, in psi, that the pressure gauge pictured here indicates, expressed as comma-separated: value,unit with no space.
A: 245,psi
